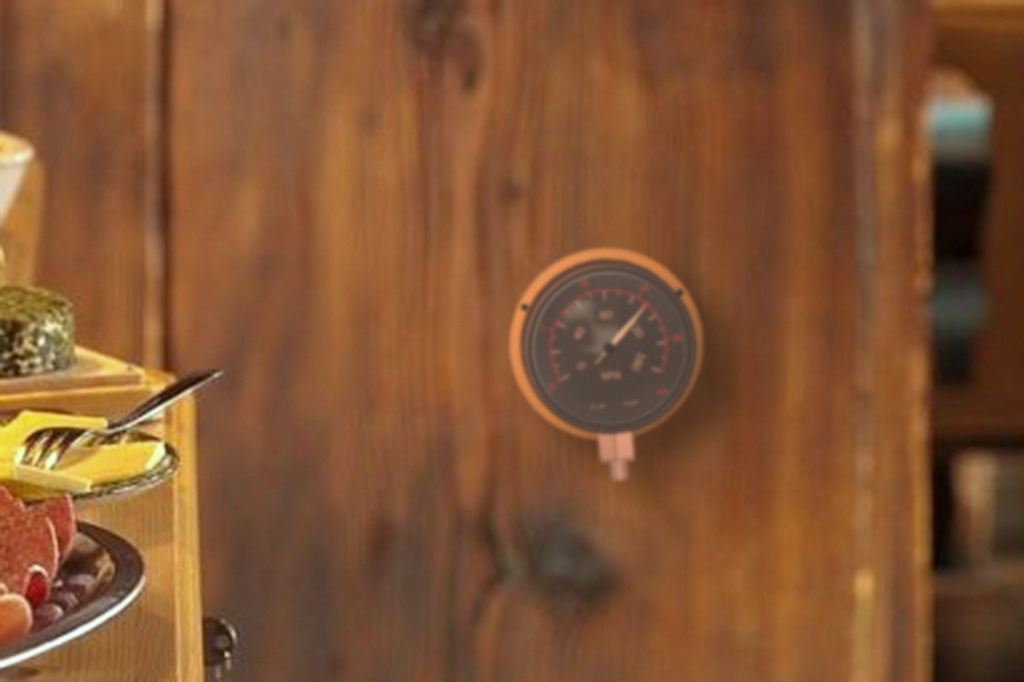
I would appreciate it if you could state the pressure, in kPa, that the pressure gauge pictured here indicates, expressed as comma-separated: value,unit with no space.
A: 110,kPa
